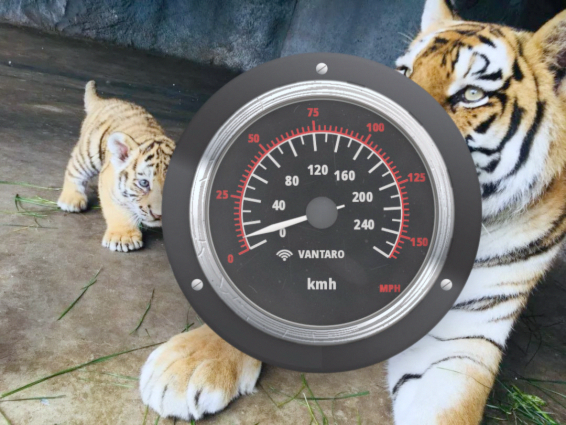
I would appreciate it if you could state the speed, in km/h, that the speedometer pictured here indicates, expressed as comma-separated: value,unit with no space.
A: 10,km/h
